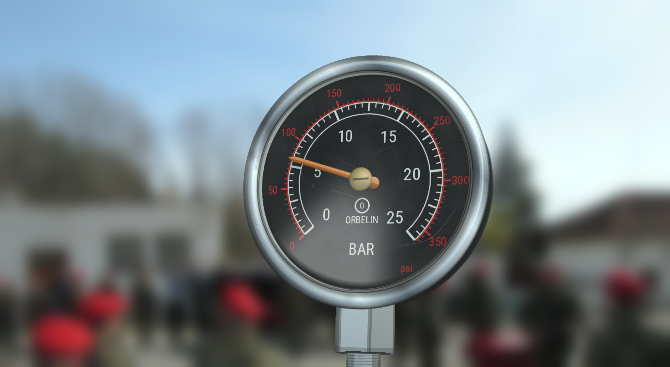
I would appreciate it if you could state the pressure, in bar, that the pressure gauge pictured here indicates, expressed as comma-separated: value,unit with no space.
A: 5.5,bar
